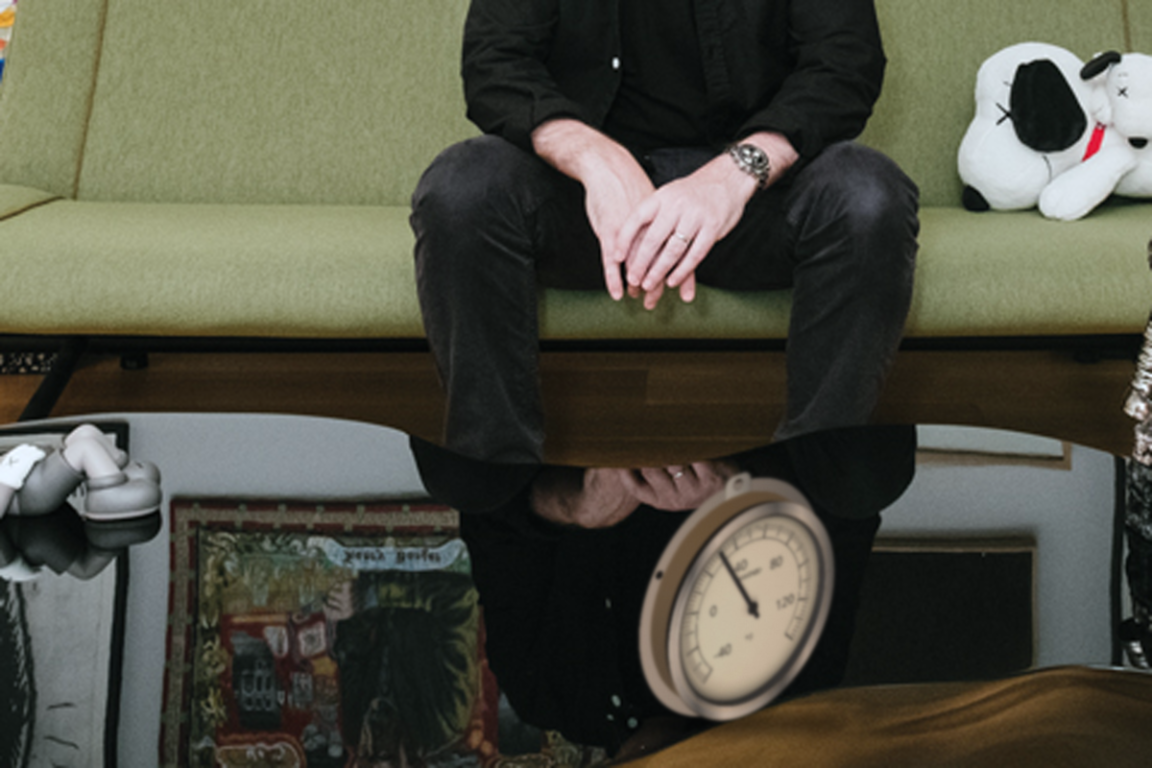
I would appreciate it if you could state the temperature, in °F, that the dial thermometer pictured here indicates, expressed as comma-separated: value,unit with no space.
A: 30,°F
